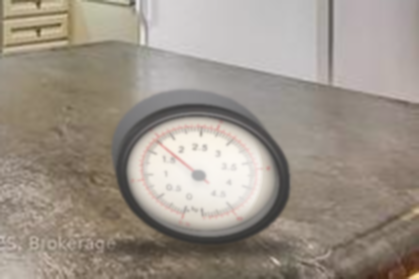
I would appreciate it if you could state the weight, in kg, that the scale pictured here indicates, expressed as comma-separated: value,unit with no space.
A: 1.75,kg
